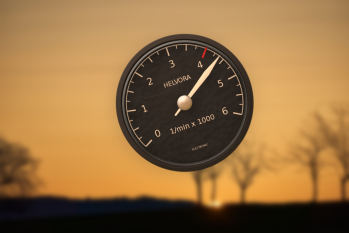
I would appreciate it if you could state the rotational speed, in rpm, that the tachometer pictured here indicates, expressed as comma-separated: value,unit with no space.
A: 4375,rpm
